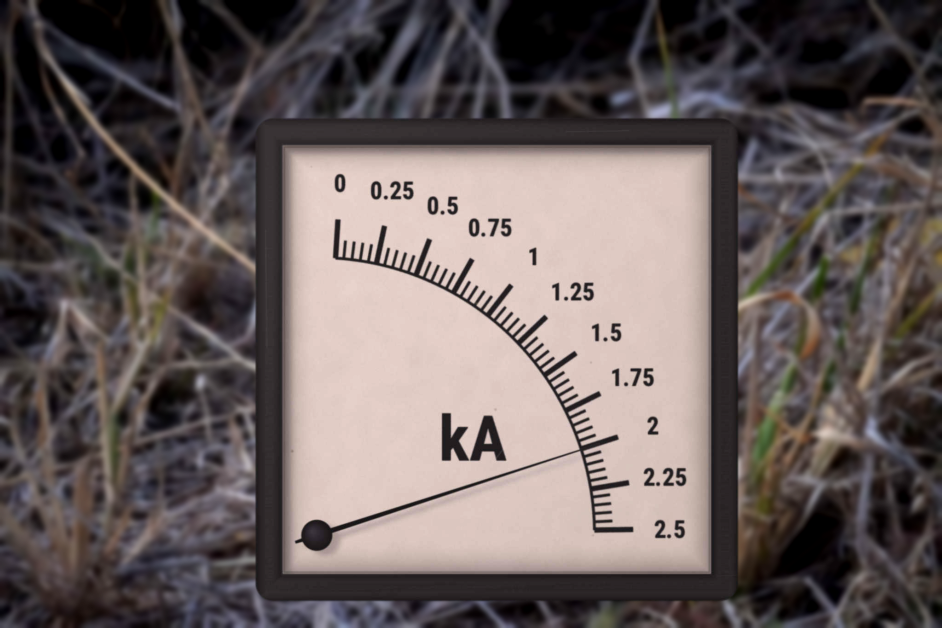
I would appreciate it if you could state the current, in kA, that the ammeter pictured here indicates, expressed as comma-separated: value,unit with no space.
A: 2,kA
